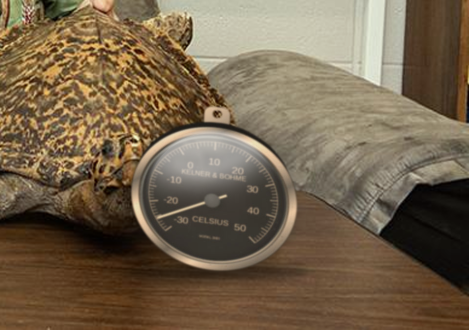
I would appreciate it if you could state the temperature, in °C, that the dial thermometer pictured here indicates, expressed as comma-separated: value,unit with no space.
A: -25,°C
